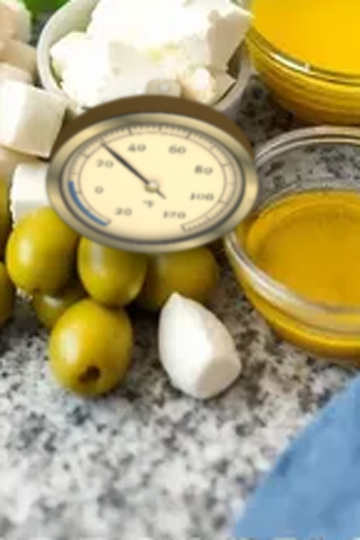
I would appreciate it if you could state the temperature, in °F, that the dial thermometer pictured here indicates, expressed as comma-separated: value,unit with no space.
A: 30,°F
